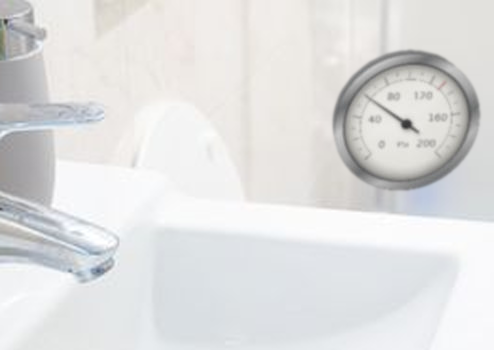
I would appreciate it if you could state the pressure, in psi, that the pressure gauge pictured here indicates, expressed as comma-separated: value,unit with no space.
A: 60,psi
